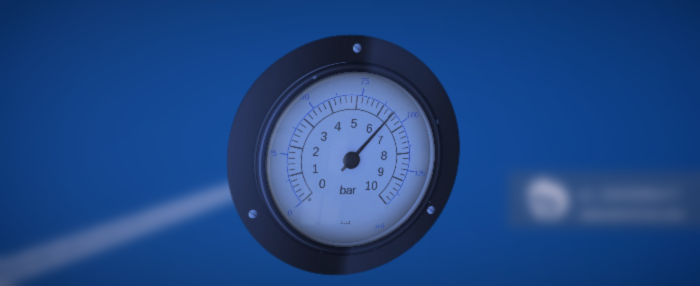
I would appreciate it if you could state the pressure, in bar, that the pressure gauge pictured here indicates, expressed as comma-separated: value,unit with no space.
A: 6.4,bar
